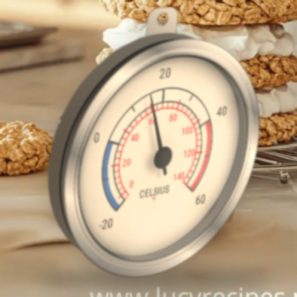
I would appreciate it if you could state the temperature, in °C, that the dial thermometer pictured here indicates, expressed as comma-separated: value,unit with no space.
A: 15,°C
